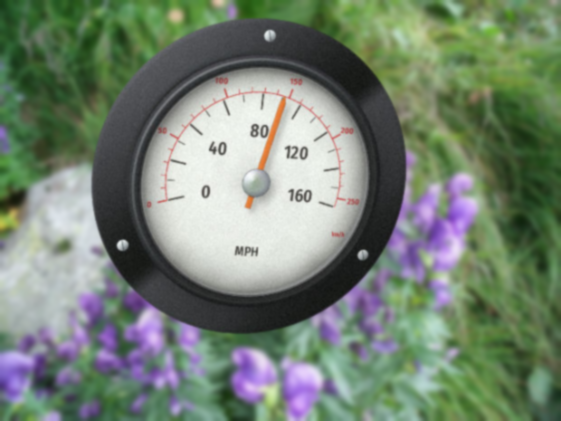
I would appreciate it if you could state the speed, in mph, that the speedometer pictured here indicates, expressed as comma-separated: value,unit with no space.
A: 90,mph
